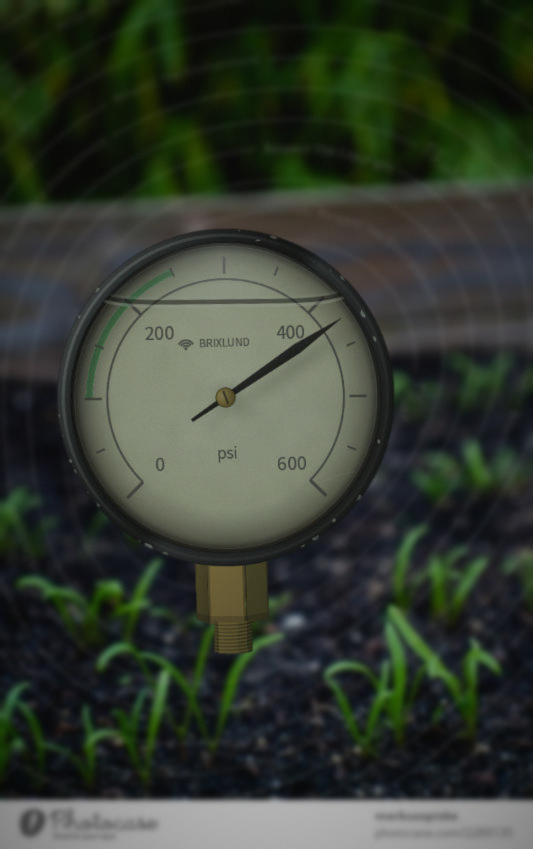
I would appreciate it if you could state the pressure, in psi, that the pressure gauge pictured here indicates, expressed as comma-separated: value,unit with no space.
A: 425,psi
